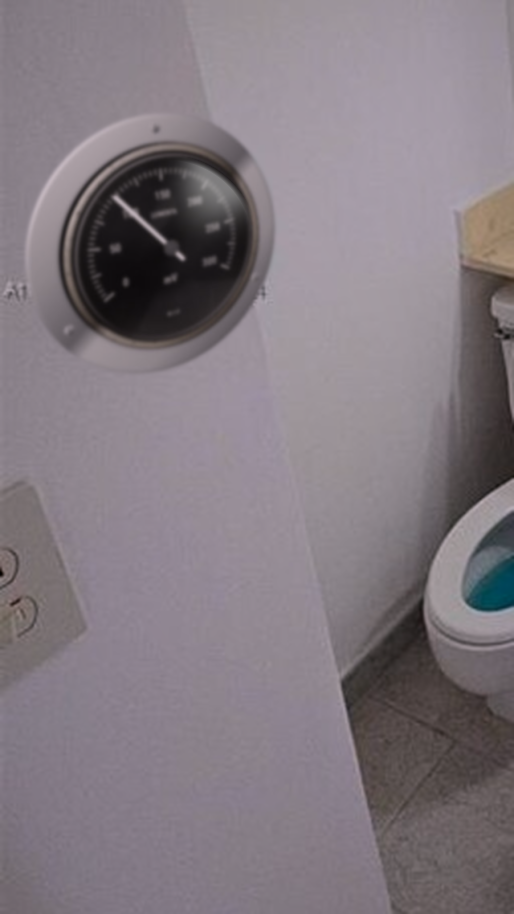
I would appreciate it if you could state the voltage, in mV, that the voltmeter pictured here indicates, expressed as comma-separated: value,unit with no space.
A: 100,mV
